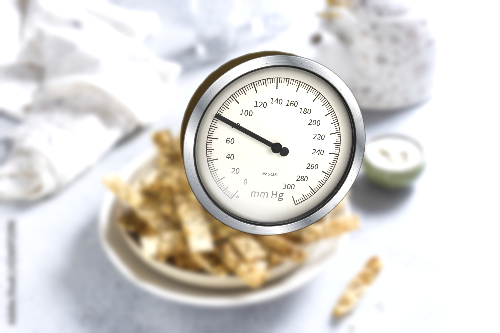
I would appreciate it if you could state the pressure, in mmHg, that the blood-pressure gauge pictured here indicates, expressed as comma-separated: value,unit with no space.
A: 80,mmHg
